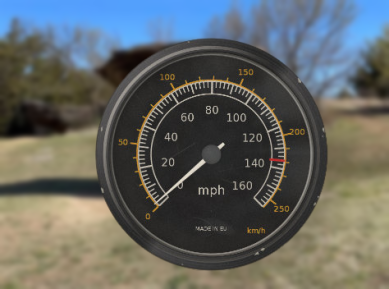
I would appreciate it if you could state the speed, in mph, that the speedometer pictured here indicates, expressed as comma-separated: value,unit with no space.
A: 2,mph
